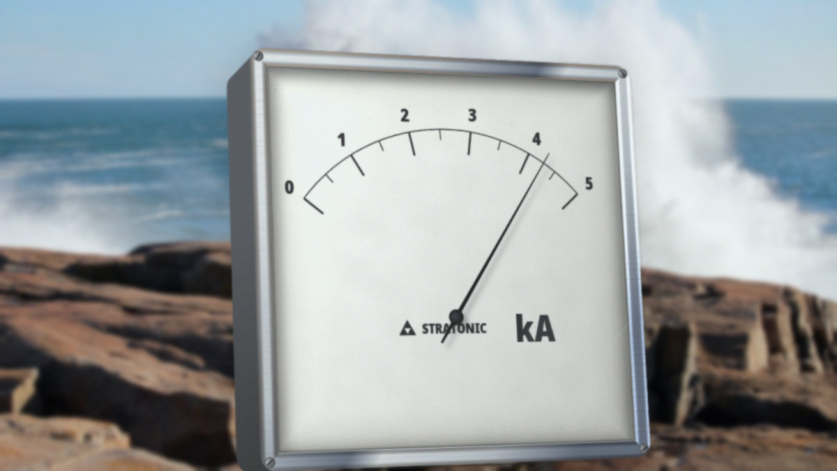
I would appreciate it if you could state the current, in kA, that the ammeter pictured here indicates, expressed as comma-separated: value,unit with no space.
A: 4.25,kA
